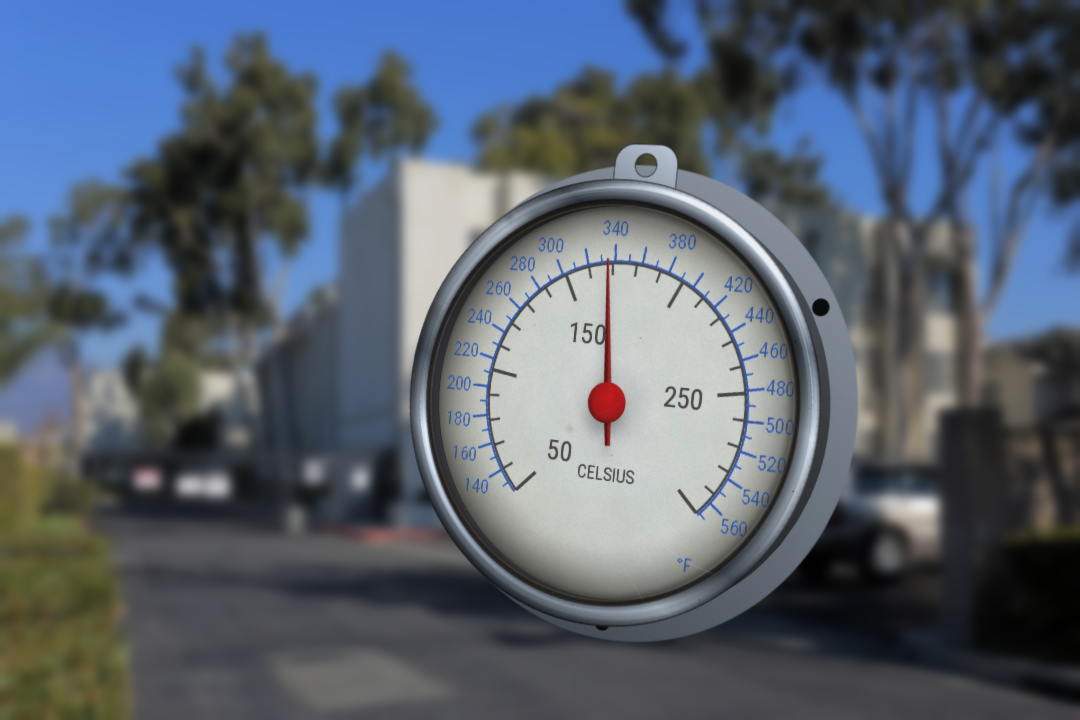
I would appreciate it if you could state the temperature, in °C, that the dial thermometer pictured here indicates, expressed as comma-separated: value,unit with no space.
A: 170,°C
